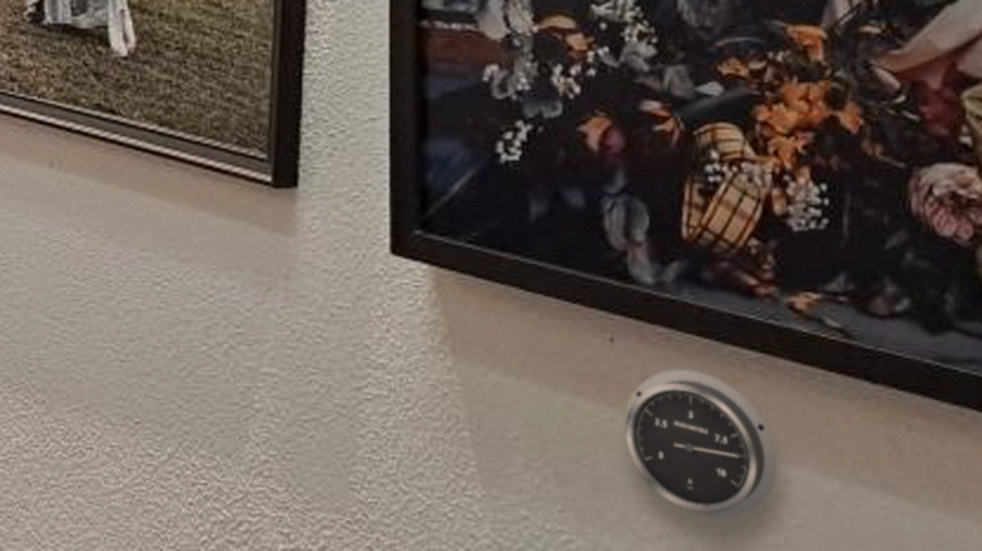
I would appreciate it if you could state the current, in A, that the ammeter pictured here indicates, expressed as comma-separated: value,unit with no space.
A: 8.5,A
